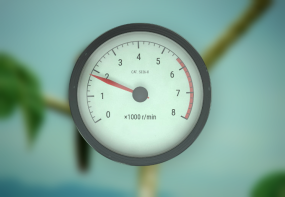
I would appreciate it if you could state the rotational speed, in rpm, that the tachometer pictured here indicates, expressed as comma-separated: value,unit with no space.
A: 1800,rpm
